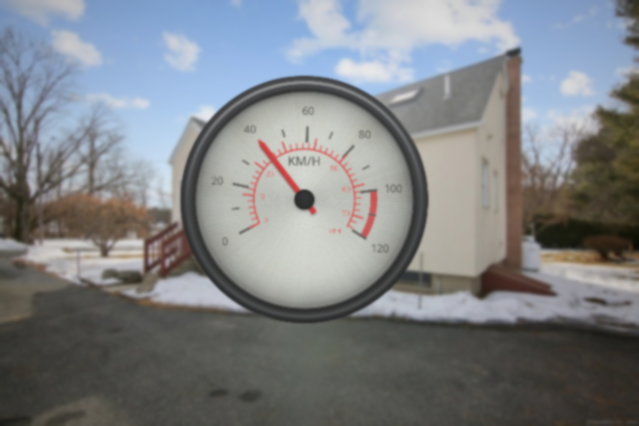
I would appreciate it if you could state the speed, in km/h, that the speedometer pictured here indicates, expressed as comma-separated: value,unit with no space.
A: 40,km/h
